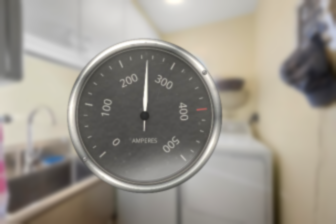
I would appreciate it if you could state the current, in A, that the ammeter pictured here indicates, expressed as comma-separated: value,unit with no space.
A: 250,A
